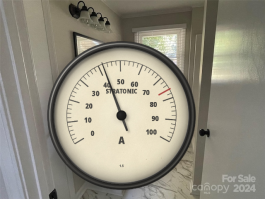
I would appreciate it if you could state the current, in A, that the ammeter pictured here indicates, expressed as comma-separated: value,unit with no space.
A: 42,A
